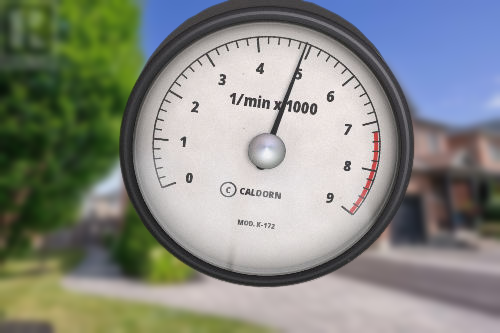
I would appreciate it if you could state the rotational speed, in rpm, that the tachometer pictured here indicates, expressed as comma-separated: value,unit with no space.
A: 4900,rpm
